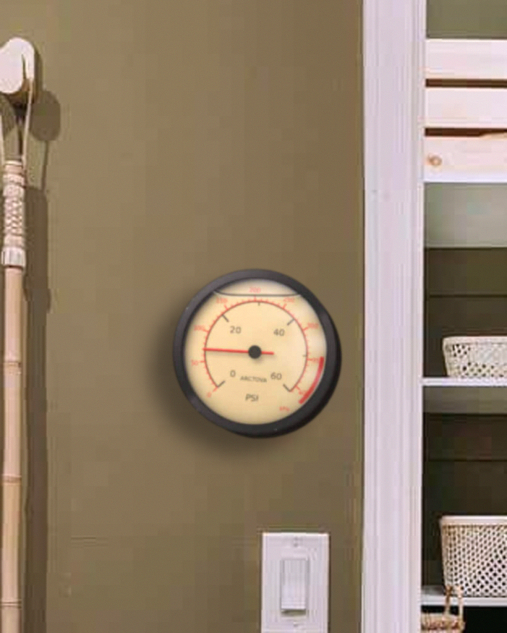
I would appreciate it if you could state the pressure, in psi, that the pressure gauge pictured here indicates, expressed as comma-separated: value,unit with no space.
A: 10,psi
